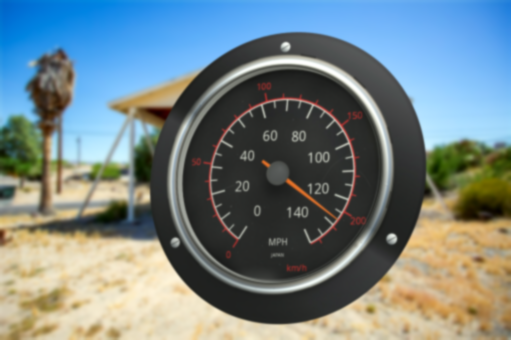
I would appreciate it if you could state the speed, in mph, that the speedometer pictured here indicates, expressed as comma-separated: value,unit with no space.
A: 127.5,mph
